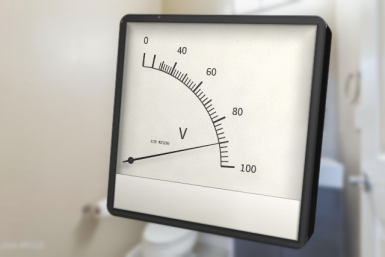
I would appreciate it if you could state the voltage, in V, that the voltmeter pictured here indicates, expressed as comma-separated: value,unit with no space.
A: 90,V
